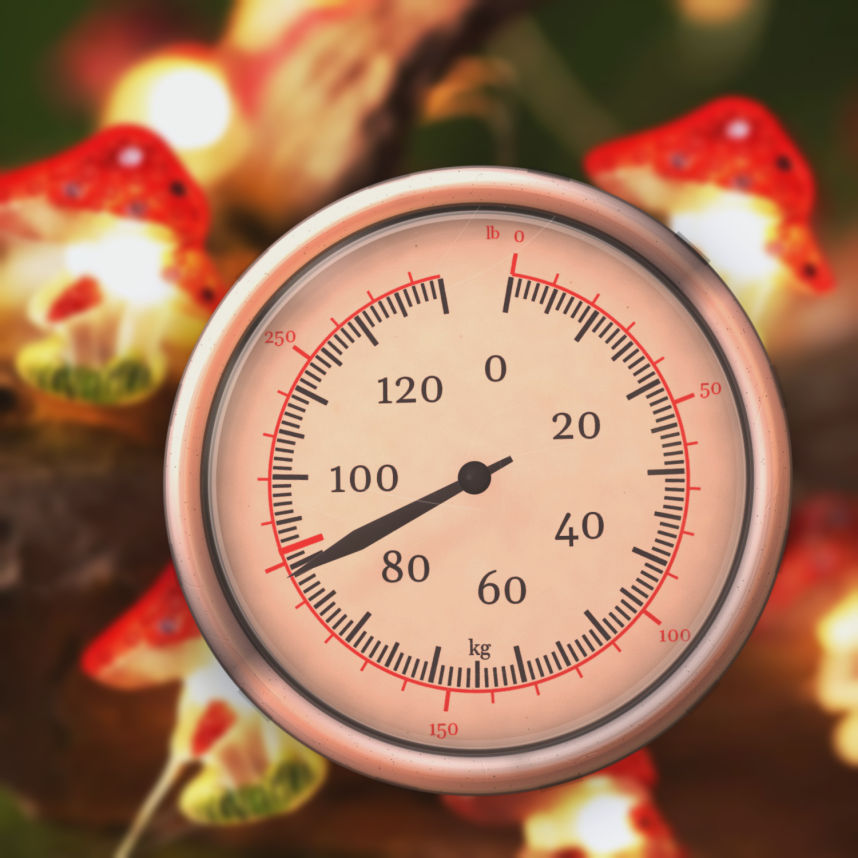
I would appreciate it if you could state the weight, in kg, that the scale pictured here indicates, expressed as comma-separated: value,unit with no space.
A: 89,kg
